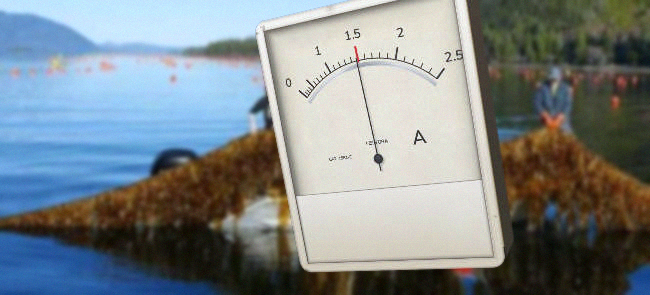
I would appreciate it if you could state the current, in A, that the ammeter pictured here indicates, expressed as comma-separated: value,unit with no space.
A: 1.5,A
